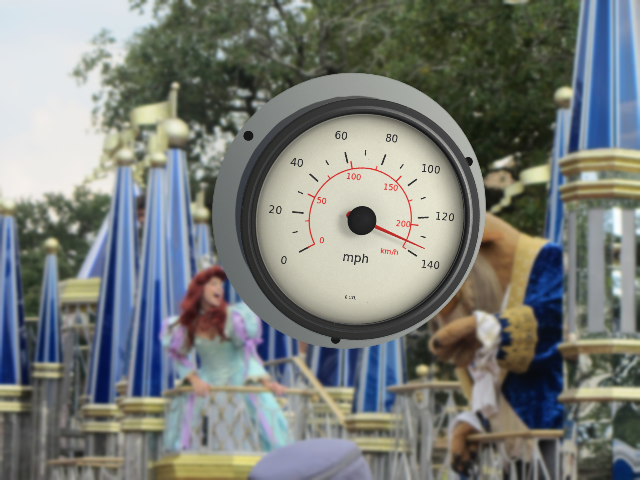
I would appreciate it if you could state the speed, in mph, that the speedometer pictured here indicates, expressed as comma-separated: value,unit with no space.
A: 135,mph
